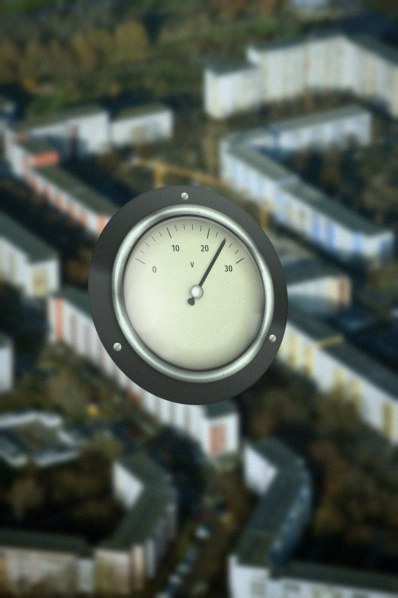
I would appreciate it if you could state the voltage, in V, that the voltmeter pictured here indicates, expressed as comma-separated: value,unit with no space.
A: 24,V
